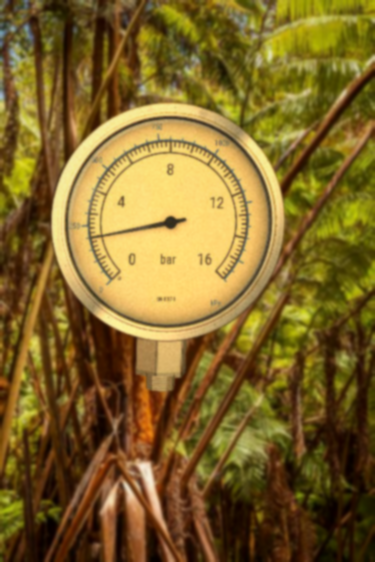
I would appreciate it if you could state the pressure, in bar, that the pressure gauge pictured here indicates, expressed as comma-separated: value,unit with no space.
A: 2,bar
